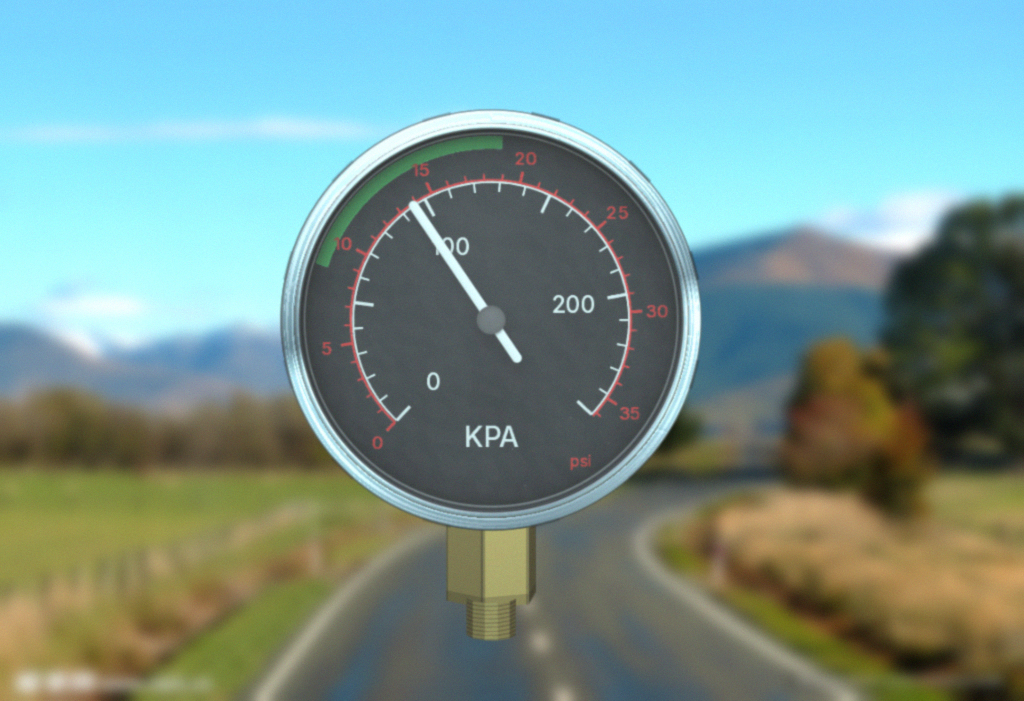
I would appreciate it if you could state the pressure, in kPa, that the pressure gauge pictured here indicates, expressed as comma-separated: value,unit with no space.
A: 95,kPa
